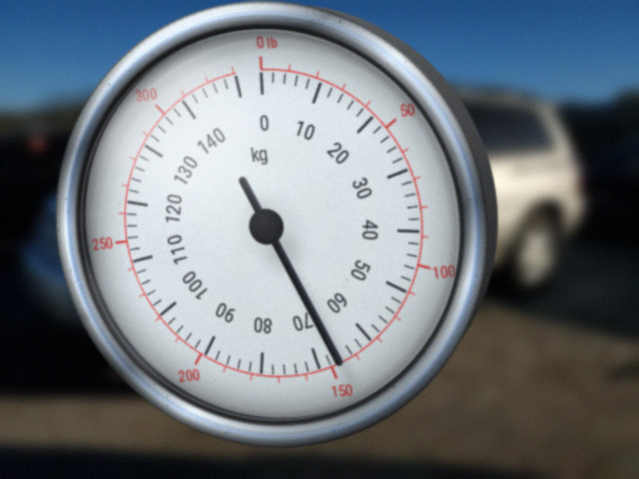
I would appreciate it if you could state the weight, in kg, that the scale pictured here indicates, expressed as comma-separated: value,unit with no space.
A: 66,kg
